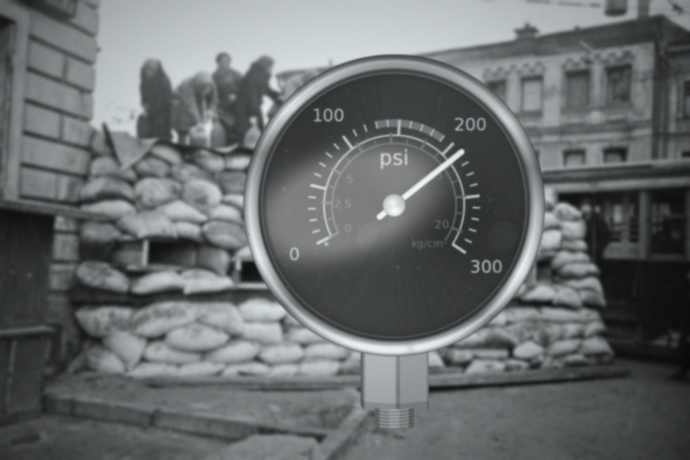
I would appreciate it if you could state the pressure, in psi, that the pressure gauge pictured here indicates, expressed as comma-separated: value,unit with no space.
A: 210,psi
